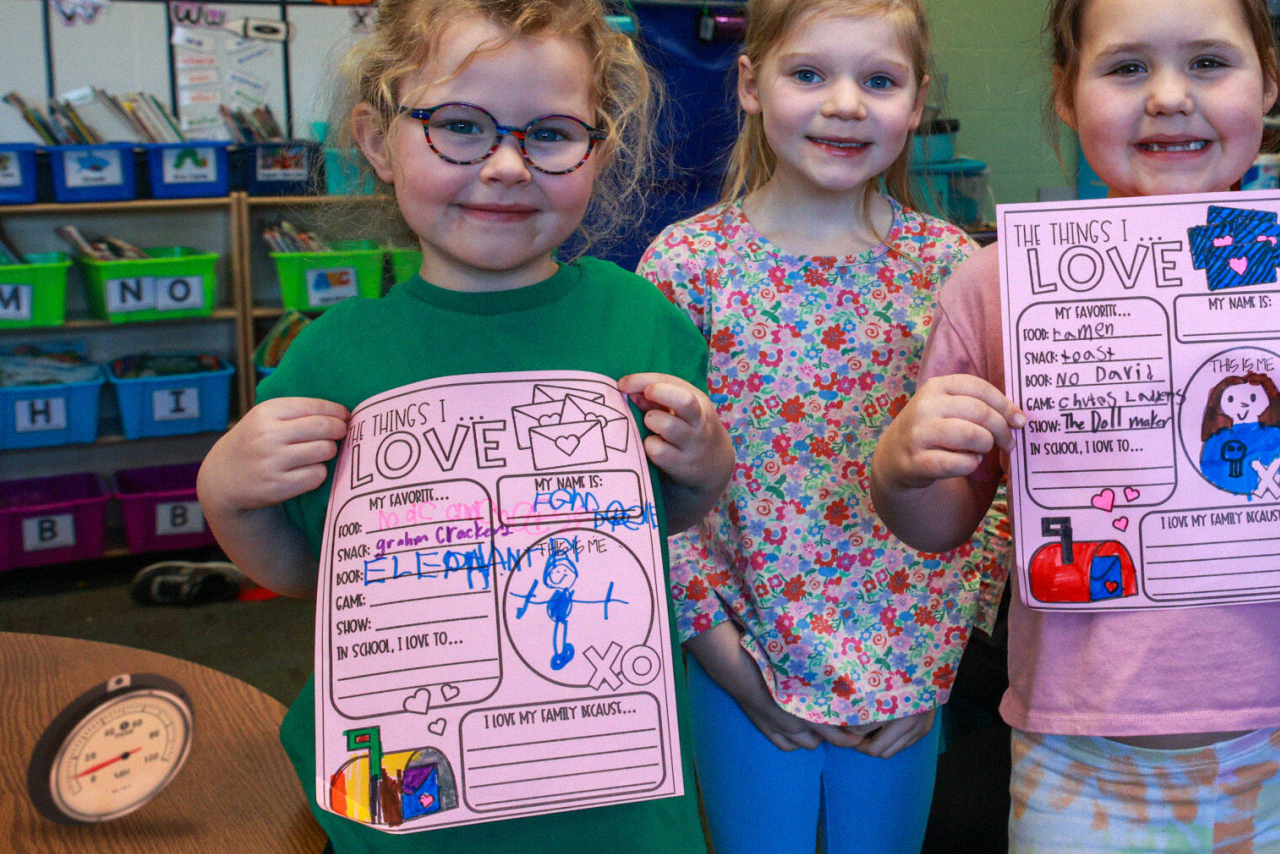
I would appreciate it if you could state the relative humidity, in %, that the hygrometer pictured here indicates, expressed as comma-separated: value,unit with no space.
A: 10,%
